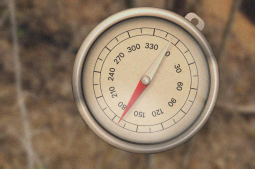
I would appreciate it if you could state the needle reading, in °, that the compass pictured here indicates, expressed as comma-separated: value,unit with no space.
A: 172.5,°
